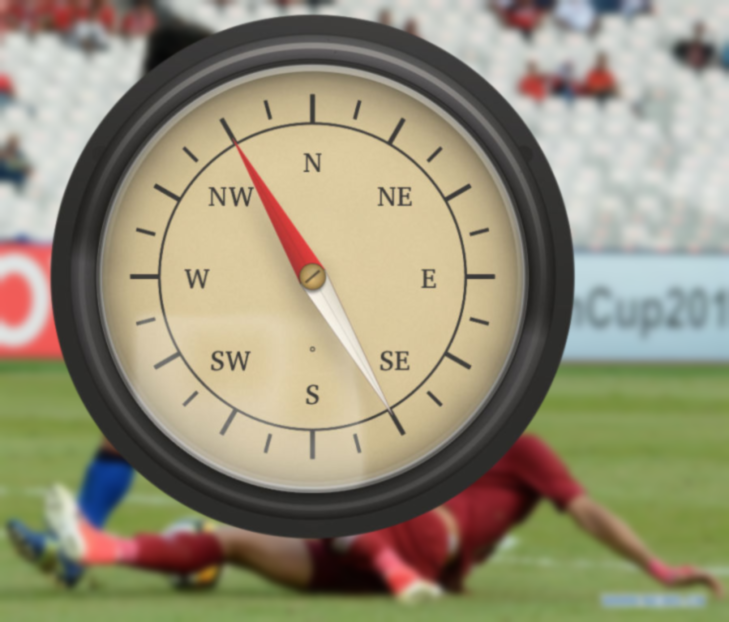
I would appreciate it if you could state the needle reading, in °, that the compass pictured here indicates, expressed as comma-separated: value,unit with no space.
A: 330,°
